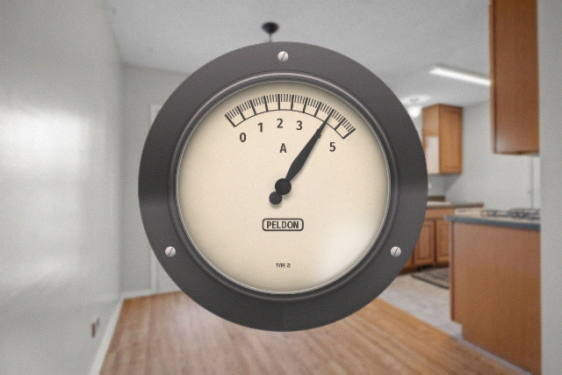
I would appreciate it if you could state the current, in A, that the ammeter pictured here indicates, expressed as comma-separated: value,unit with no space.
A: 4,A
